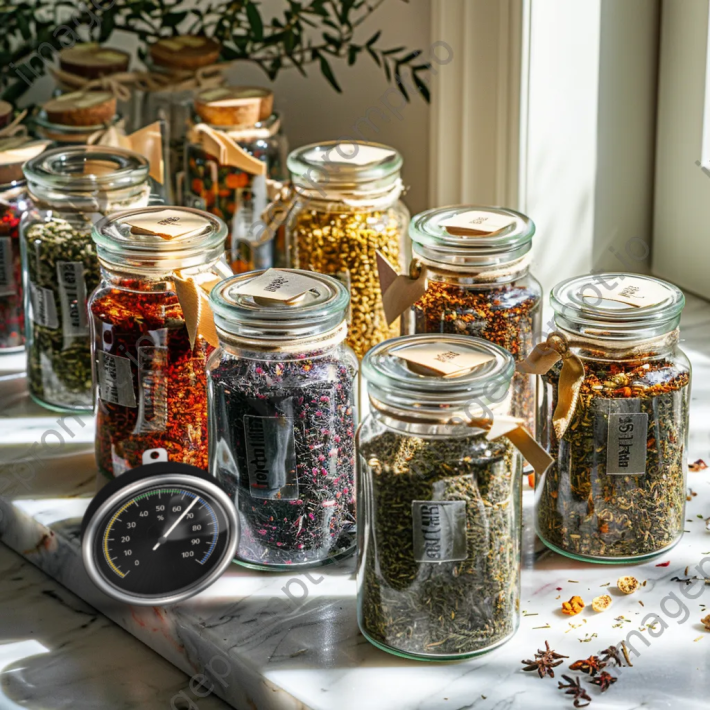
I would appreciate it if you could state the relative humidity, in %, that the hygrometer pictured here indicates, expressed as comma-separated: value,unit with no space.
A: 65,%
